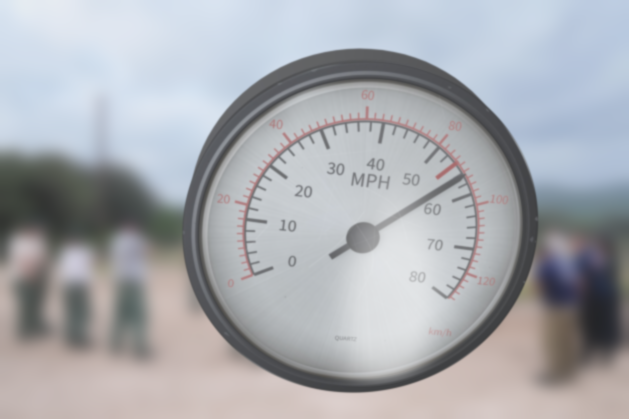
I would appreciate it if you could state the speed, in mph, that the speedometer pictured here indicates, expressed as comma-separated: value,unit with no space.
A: 56,mph
